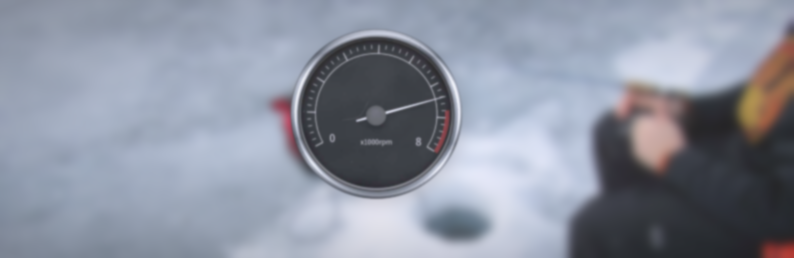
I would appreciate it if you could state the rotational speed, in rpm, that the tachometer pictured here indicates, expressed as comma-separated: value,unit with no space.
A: 6400,rpm
